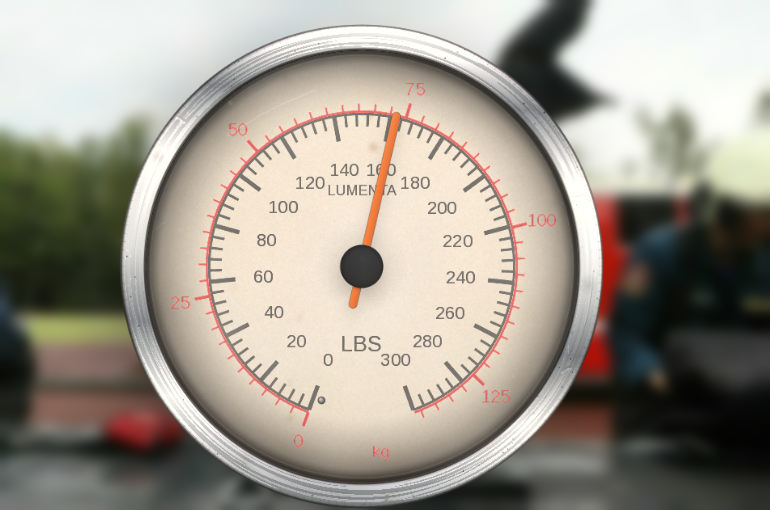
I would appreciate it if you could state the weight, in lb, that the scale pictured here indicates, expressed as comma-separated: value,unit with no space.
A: 162,lb
